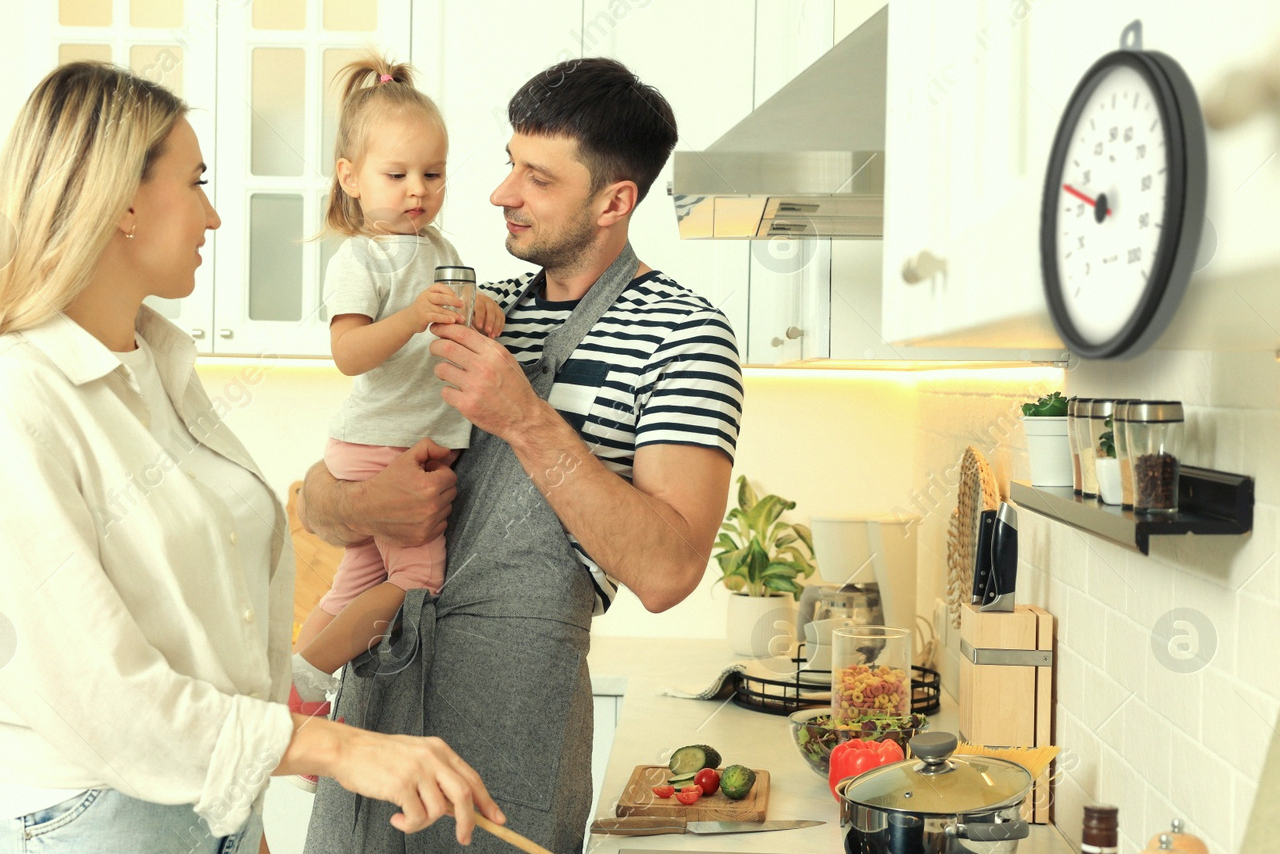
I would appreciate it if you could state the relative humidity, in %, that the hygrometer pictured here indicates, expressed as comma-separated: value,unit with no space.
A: 25,%
